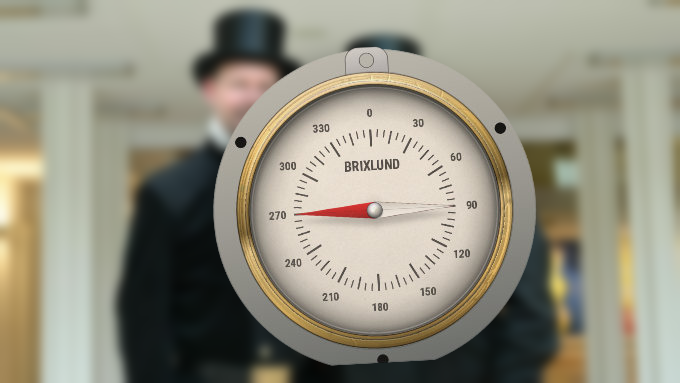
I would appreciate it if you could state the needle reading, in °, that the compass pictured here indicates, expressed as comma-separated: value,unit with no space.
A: 270,°
